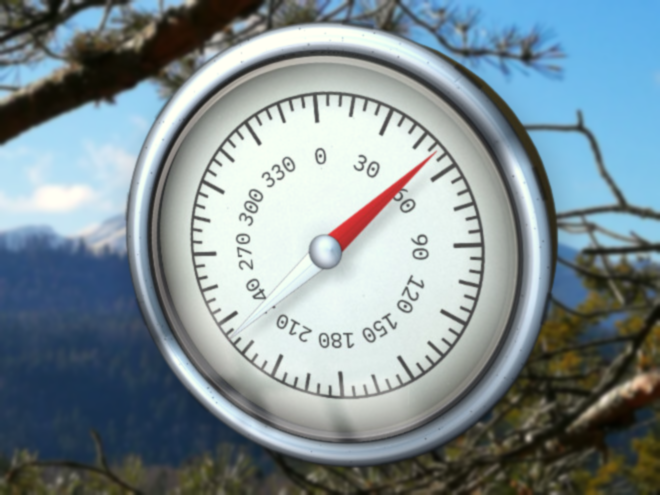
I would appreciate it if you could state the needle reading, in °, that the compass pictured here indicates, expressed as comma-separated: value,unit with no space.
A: 52.5,°
